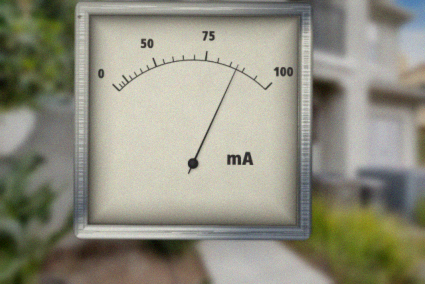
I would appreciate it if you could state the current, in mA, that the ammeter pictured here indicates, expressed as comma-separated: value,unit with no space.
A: 87.5,mA
